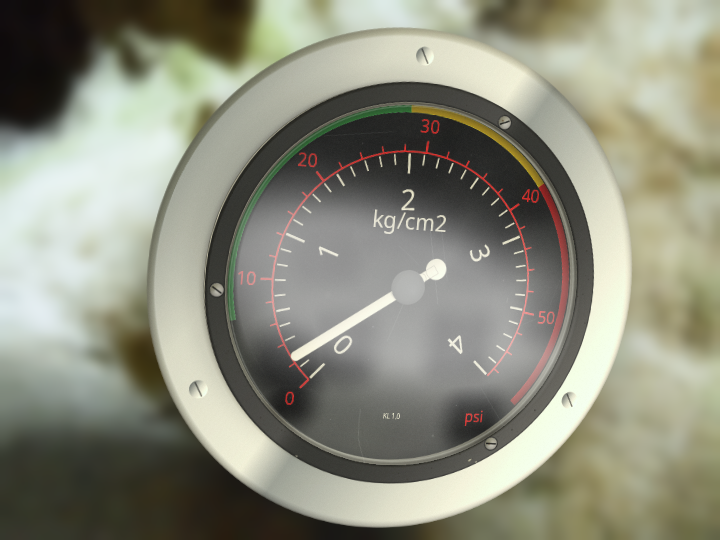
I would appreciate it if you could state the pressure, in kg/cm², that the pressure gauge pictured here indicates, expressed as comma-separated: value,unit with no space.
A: 0.2,kg/cm²
